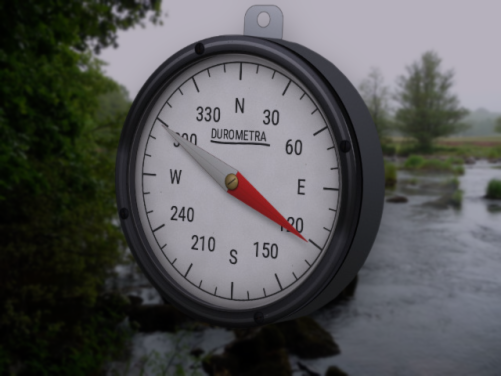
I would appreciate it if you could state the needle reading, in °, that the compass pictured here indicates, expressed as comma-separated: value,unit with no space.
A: 120,°
